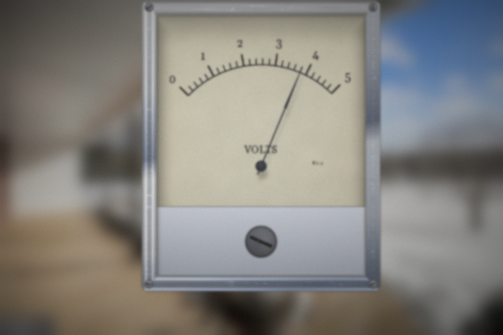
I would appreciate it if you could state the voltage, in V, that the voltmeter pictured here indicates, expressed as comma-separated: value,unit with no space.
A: 3.8,V
